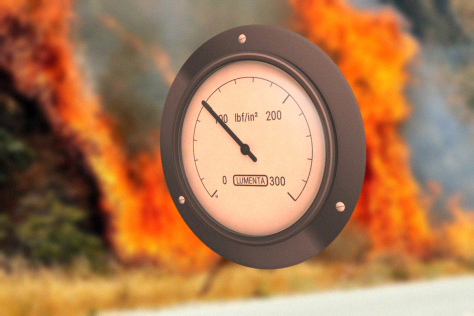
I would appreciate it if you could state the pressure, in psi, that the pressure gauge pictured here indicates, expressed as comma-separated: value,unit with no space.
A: 100,psi
